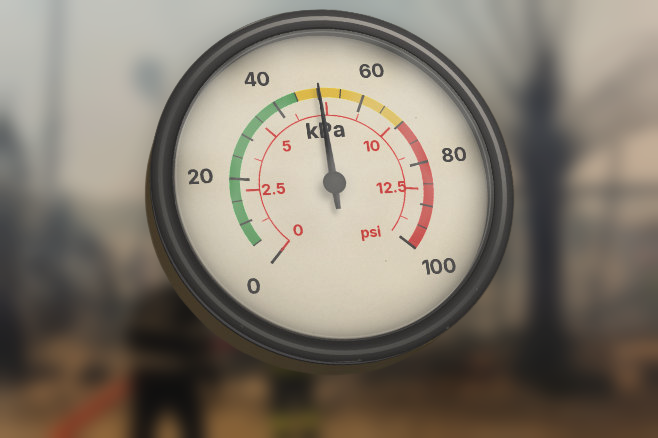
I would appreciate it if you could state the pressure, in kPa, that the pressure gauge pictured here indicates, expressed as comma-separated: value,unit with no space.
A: 50,kPa
